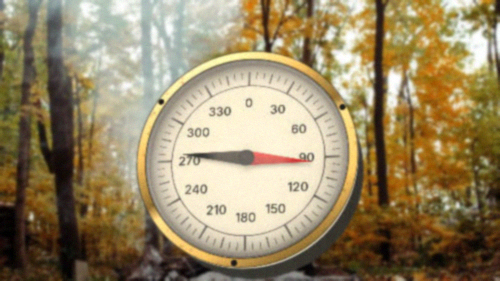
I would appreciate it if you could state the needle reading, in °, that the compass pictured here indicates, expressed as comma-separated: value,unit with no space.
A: 95,°
